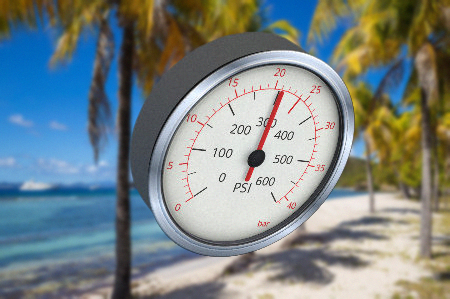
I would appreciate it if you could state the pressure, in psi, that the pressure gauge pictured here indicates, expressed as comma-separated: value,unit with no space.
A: 300,psi
